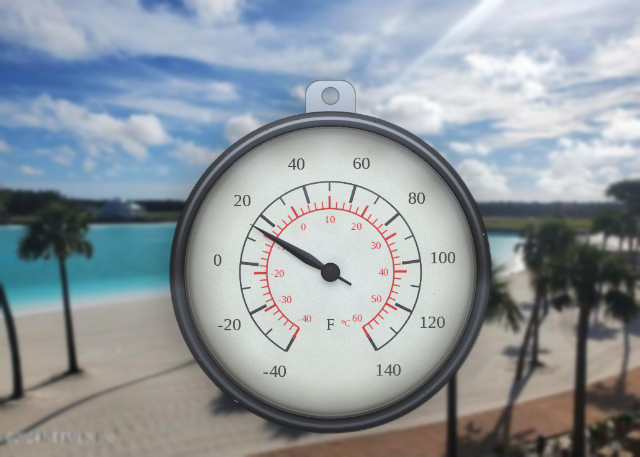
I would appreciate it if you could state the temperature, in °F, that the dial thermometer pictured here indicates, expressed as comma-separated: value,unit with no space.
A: 15,°F
